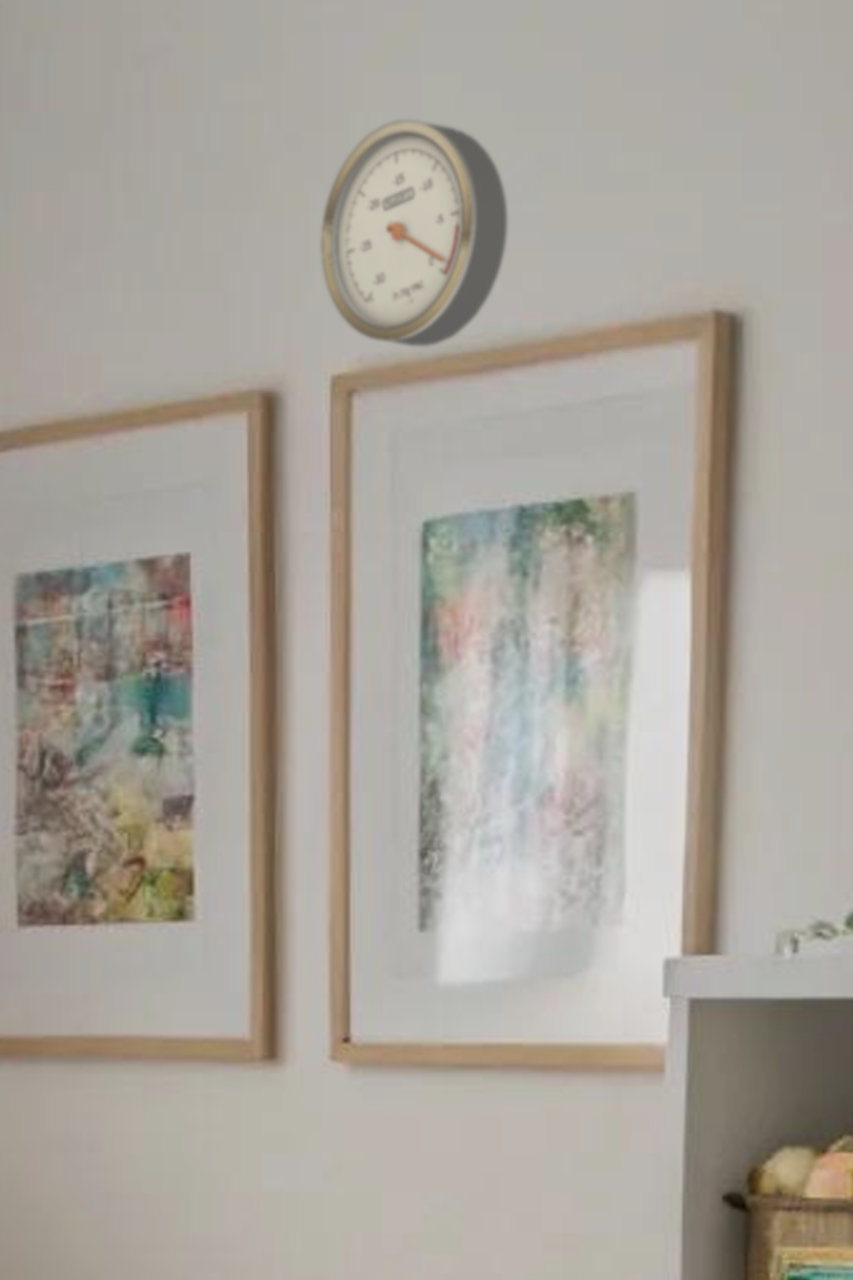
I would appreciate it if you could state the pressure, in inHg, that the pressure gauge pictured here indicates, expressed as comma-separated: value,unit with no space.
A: -1,inHg
